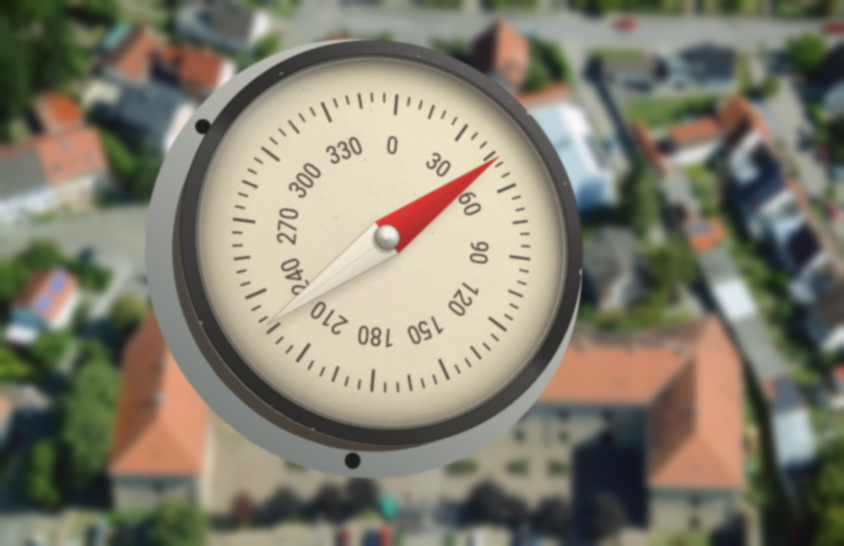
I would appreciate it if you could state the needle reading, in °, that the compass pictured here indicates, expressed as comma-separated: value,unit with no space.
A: 47.5,°
